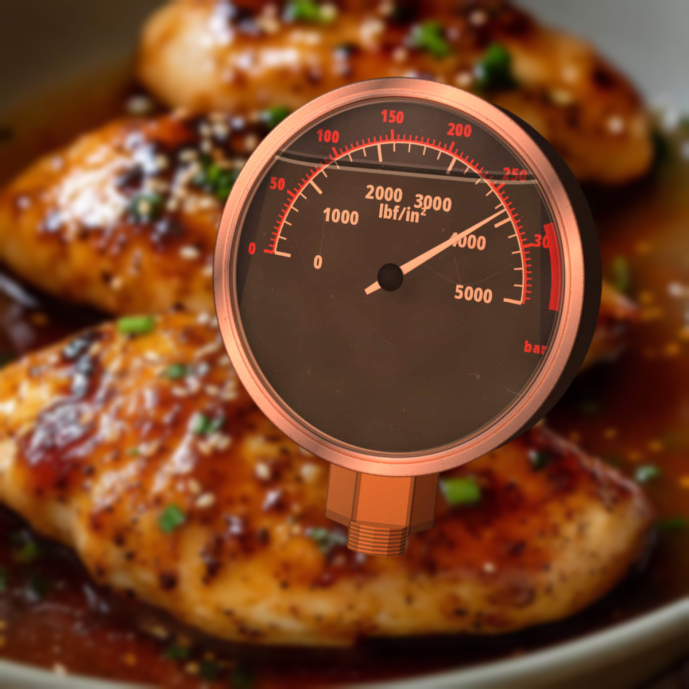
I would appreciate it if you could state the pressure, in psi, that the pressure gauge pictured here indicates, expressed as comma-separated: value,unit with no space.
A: 3900,psi
